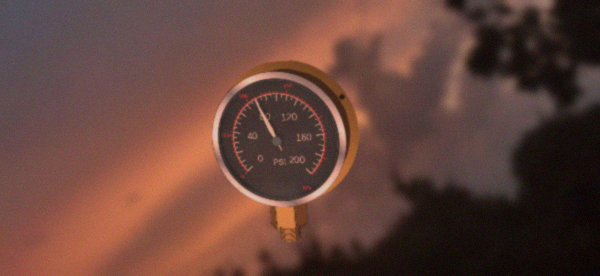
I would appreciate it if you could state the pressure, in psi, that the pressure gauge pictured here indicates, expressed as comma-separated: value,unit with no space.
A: 80,psi
